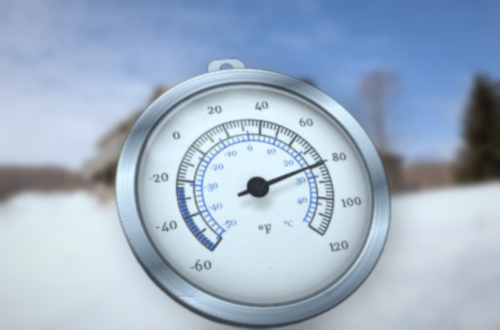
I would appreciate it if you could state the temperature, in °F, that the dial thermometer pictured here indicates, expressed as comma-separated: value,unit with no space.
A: 80,°F
